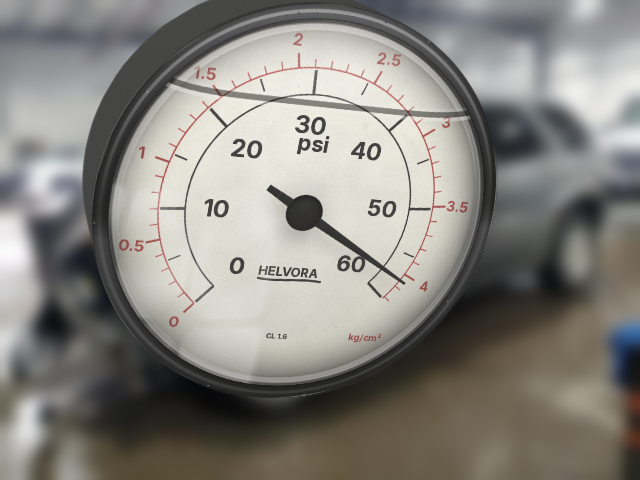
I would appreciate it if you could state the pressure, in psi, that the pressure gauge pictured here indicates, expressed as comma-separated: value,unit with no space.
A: 57.5,psi
